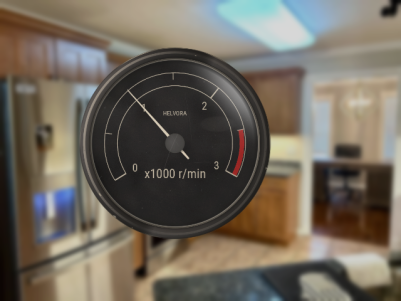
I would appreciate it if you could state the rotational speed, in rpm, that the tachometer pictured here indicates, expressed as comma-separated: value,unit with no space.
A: 1000,rpm
